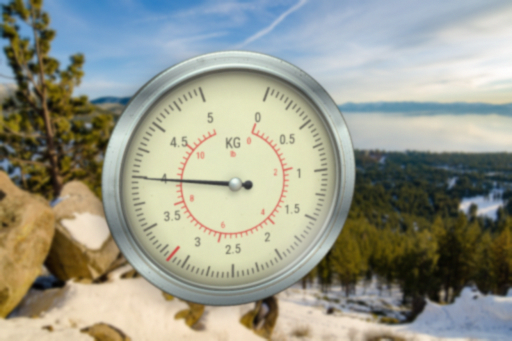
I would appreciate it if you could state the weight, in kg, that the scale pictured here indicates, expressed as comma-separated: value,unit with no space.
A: 4,kg
